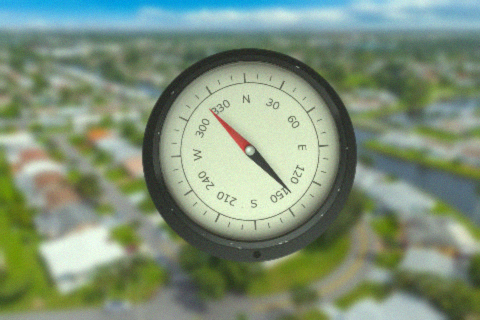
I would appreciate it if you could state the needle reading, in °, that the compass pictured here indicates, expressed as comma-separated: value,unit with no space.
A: 320,°
